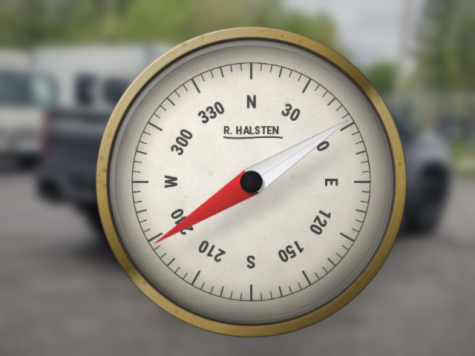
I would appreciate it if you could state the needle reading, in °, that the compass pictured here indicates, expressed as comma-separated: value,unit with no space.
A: 237.5,°
